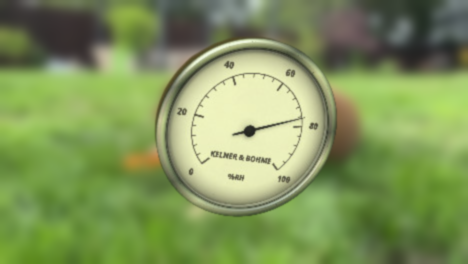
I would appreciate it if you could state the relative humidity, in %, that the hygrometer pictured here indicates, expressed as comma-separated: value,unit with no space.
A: 76,%
